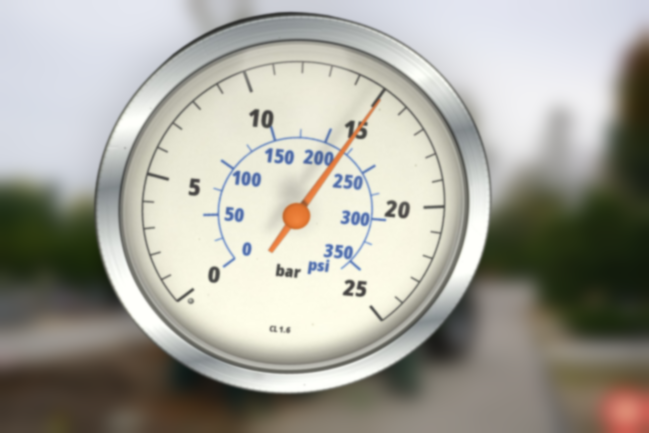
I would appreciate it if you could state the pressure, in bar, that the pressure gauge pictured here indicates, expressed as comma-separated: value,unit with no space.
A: 15,bar
